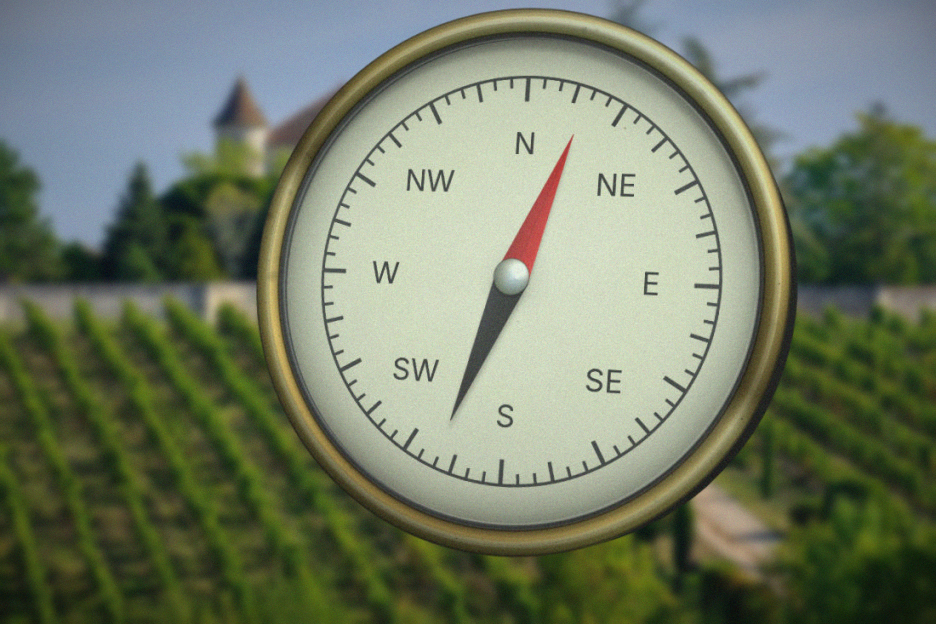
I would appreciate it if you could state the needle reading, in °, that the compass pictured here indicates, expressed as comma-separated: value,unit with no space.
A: 20,°
